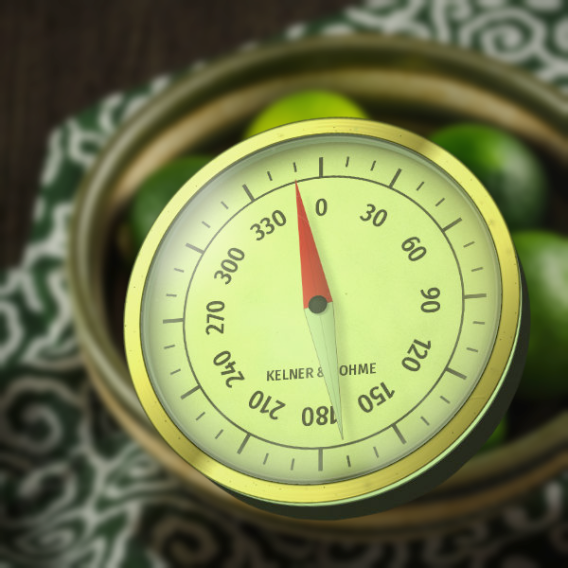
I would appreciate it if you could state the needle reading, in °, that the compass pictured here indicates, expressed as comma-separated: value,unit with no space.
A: 350,°
